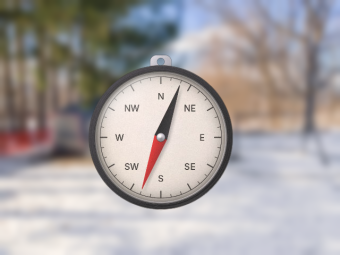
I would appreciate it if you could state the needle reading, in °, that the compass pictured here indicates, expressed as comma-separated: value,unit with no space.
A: 200,°
